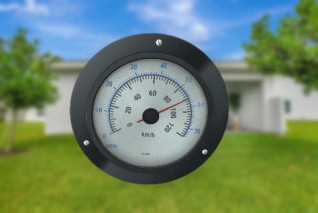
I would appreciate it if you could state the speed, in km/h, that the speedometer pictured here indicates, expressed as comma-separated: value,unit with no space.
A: 90,km/h
